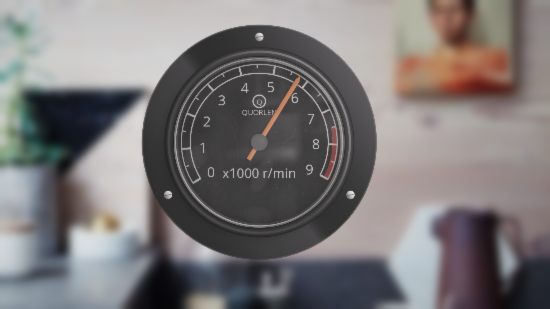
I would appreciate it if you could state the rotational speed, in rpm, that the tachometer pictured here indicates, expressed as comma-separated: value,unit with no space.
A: 5750,rpm
